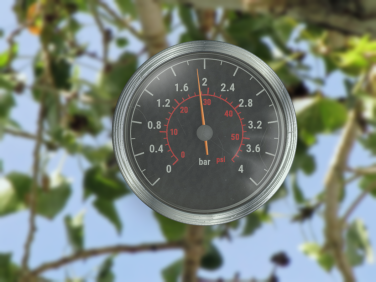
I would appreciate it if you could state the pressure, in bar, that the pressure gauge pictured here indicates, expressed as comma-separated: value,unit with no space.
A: 1.9,bar
